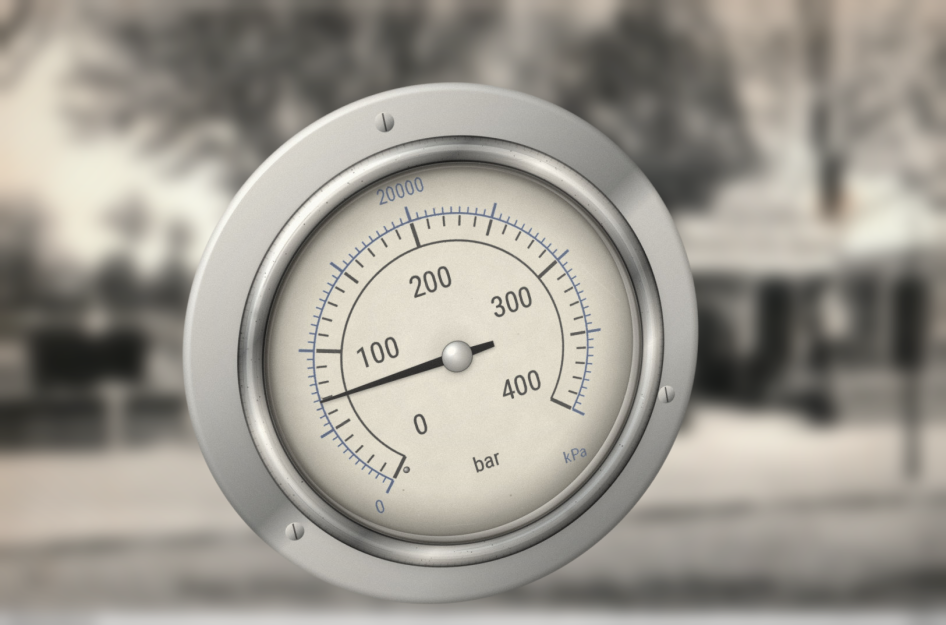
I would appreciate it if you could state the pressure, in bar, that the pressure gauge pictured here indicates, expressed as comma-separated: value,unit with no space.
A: 70,bar
